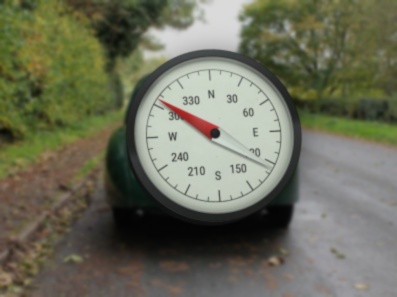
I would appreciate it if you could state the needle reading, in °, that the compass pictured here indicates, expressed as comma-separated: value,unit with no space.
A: 305,°
